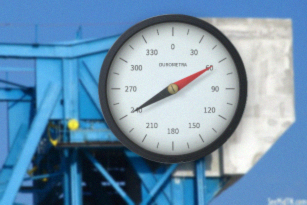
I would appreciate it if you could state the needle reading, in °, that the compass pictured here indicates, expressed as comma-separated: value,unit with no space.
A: 60,°
